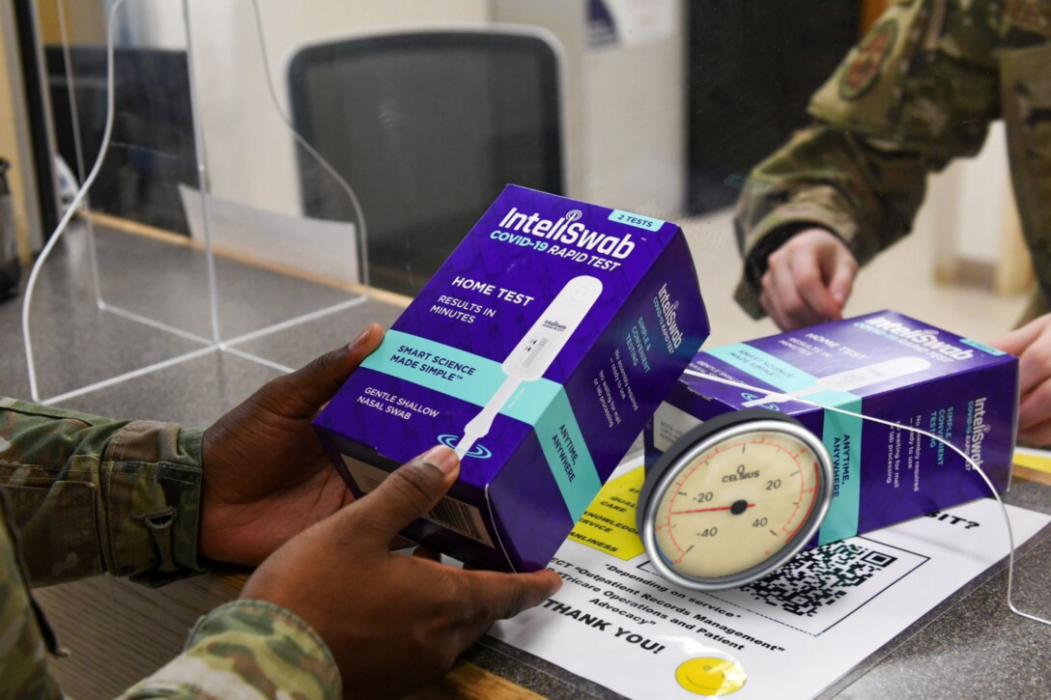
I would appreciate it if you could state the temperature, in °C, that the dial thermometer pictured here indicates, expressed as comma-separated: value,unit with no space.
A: -25,°C
